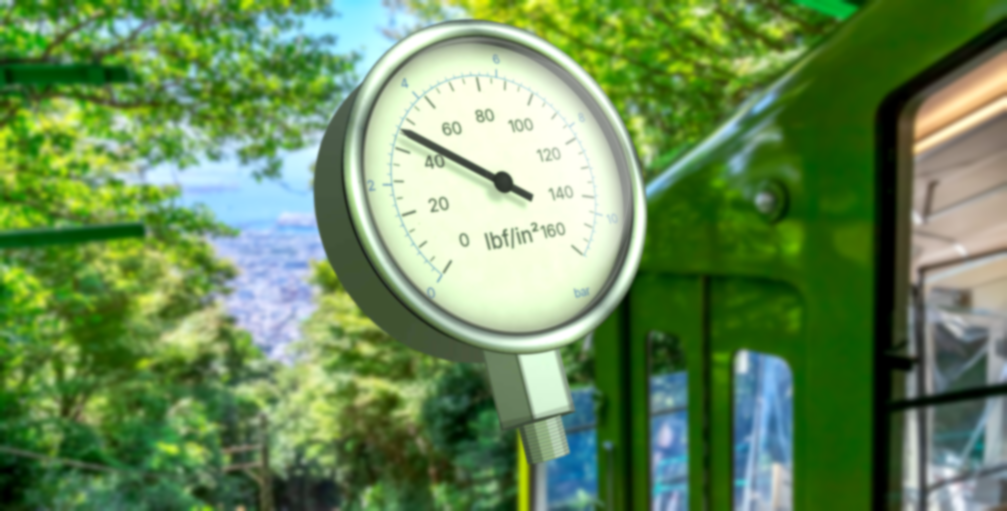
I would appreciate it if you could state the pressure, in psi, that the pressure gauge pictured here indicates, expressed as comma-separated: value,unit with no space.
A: 45,psi
